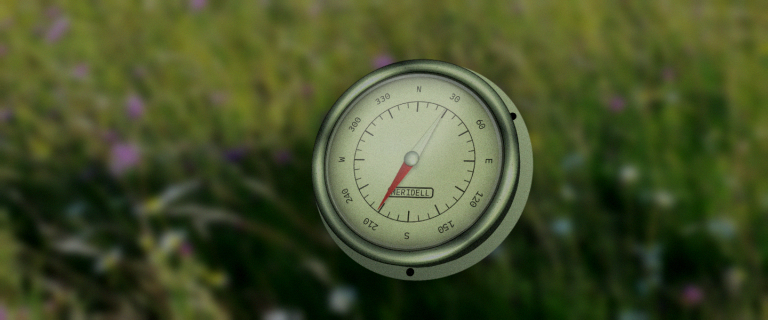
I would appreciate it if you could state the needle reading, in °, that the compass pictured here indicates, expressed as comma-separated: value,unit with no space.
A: 210,°
